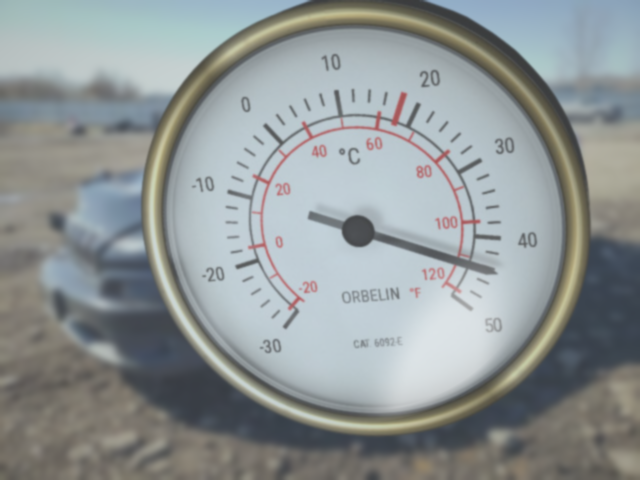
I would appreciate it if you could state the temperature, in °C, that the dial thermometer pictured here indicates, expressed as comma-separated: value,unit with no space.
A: 44,°C
